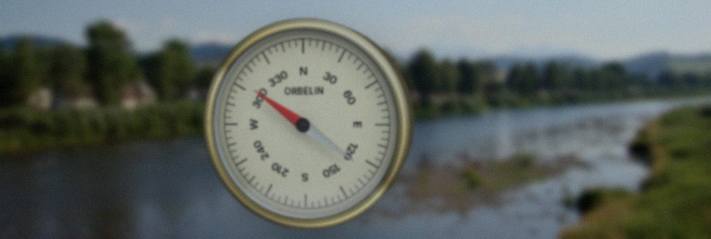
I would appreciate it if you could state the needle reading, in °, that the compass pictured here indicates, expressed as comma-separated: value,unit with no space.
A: 305,°
